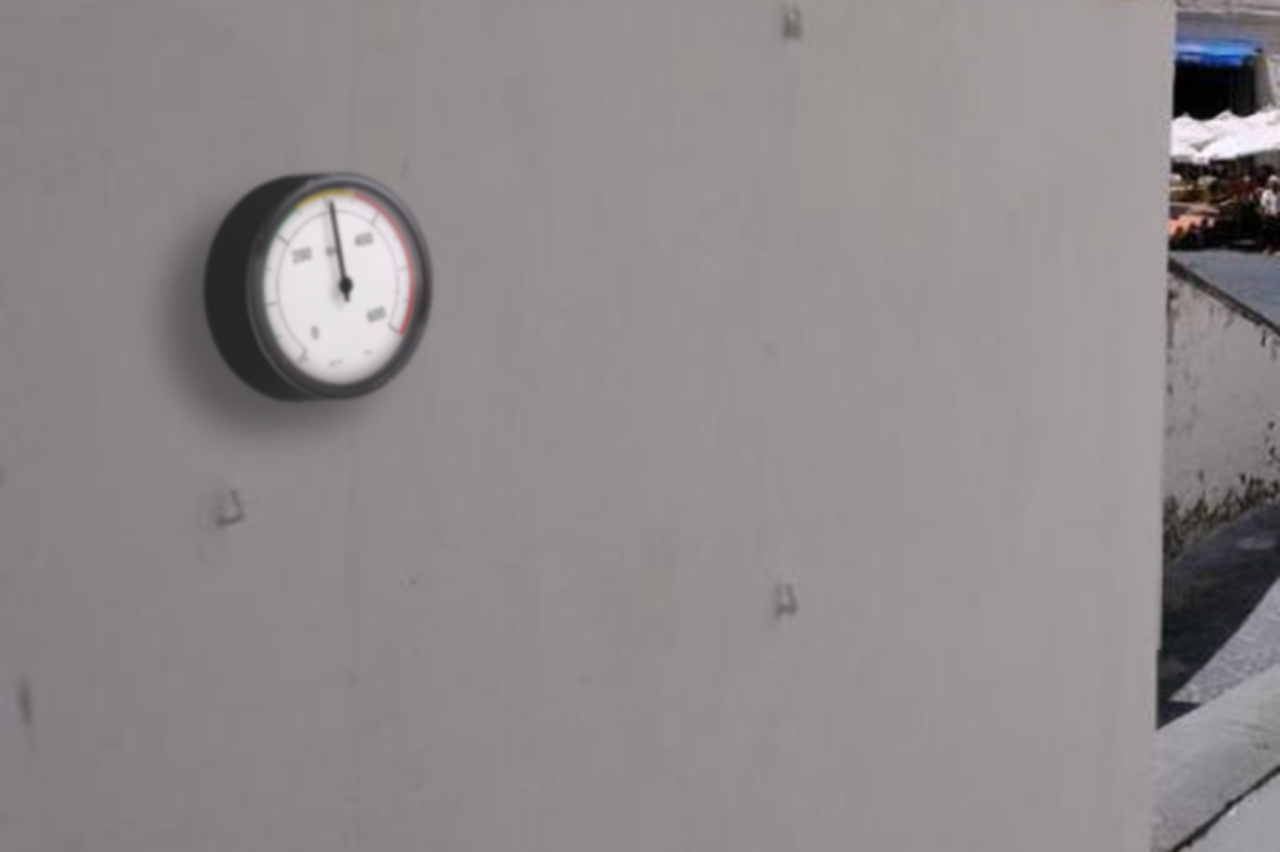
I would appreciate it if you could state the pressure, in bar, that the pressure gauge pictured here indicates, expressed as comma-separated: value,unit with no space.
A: 300,bar
